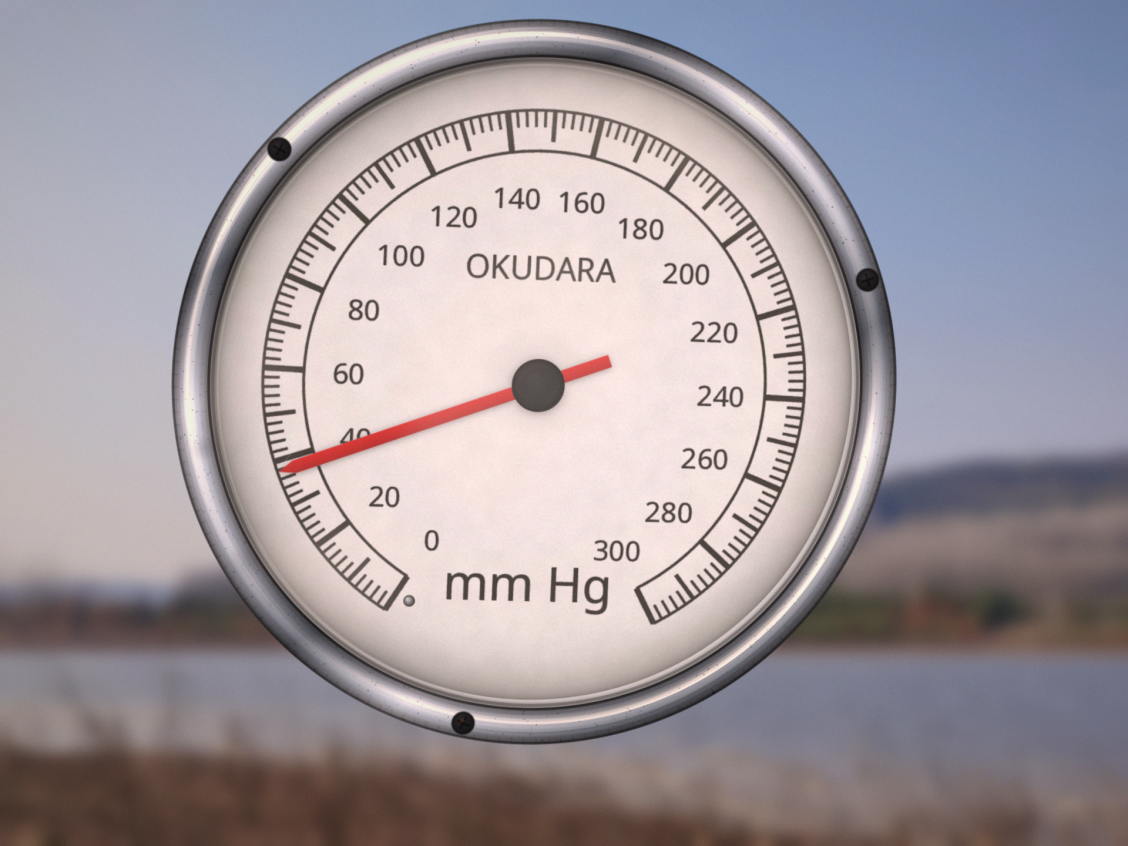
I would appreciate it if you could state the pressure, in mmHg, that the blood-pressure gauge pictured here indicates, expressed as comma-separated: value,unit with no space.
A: 38,mmHg
